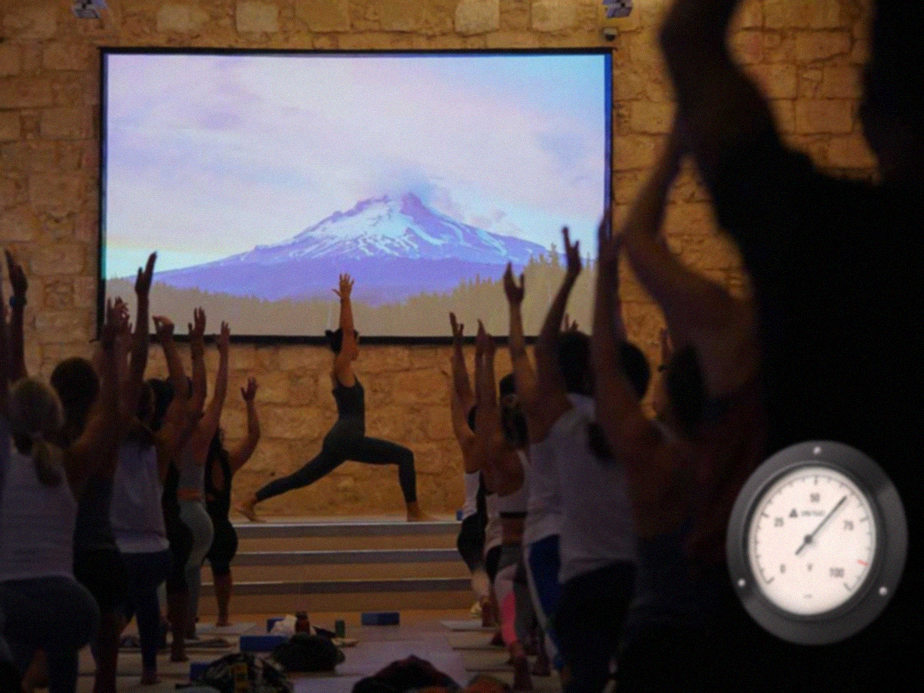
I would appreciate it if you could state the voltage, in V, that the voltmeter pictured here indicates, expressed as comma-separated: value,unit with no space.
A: 65,V
